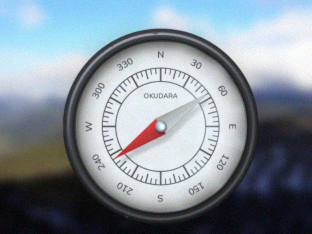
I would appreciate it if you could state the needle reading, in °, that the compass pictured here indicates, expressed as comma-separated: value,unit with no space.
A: 235,°
